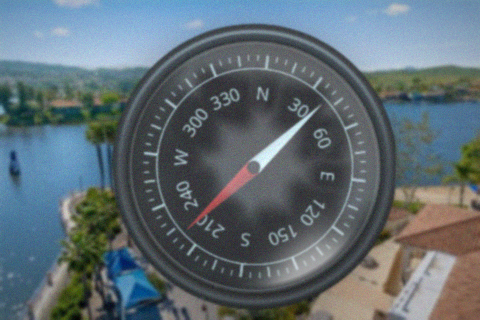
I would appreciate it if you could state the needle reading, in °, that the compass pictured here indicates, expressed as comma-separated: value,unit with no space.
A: 220,°
